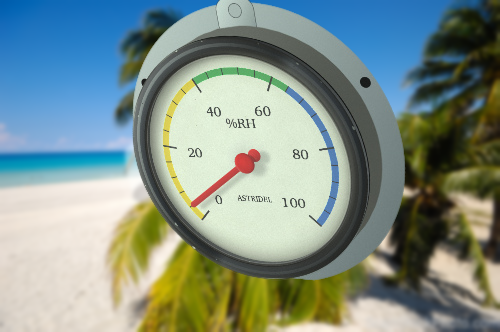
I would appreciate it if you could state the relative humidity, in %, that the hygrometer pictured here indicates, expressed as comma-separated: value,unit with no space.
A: 4,%
